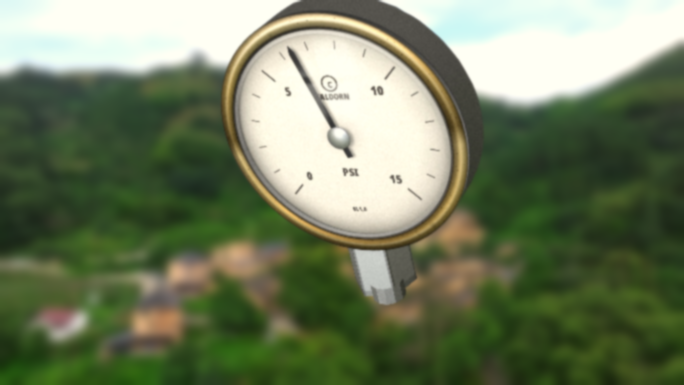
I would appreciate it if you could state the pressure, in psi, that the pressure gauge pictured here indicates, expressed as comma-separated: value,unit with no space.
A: 6.5,psi
